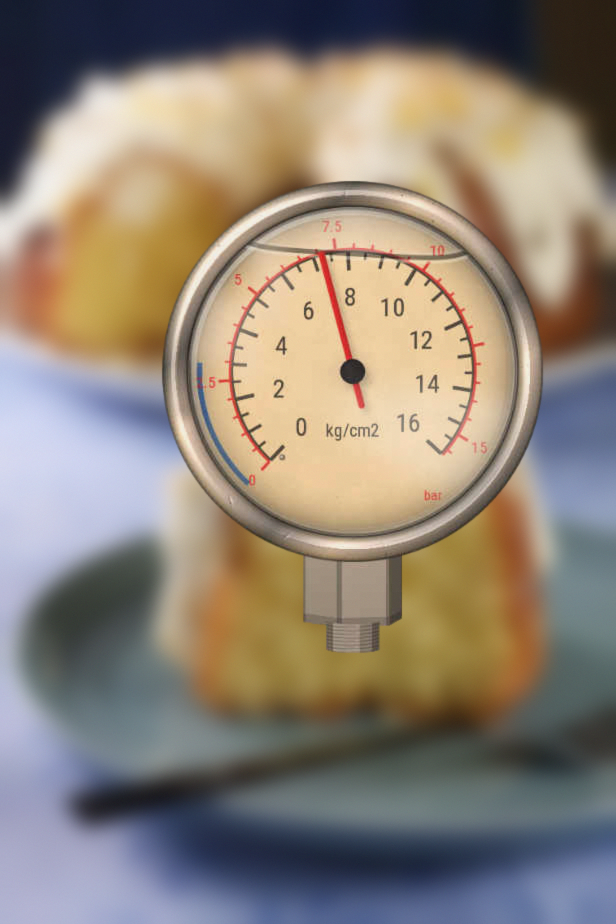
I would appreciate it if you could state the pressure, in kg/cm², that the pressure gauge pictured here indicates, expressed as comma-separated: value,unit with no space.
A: 7.25,kg/cm²
